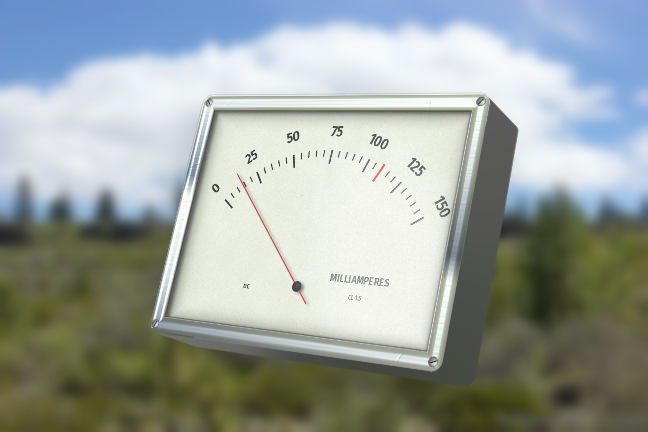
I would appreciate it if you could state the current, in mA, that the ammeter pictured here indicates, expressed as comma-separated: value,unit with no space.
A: 15,mA
